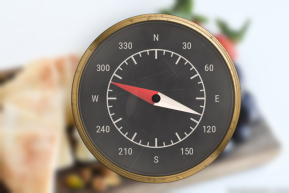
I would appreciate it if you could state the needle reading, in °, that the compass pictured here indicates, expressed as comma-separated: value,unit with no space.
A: 290,°
